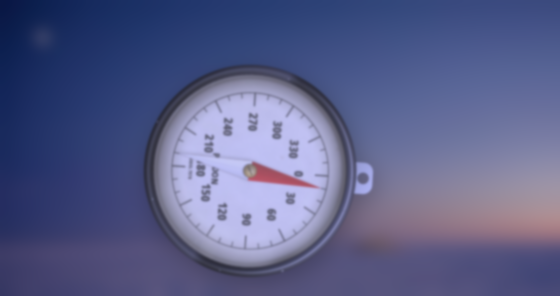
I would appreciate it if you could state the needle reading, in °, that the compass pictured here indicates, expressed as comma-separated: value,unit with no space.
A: 10,°
